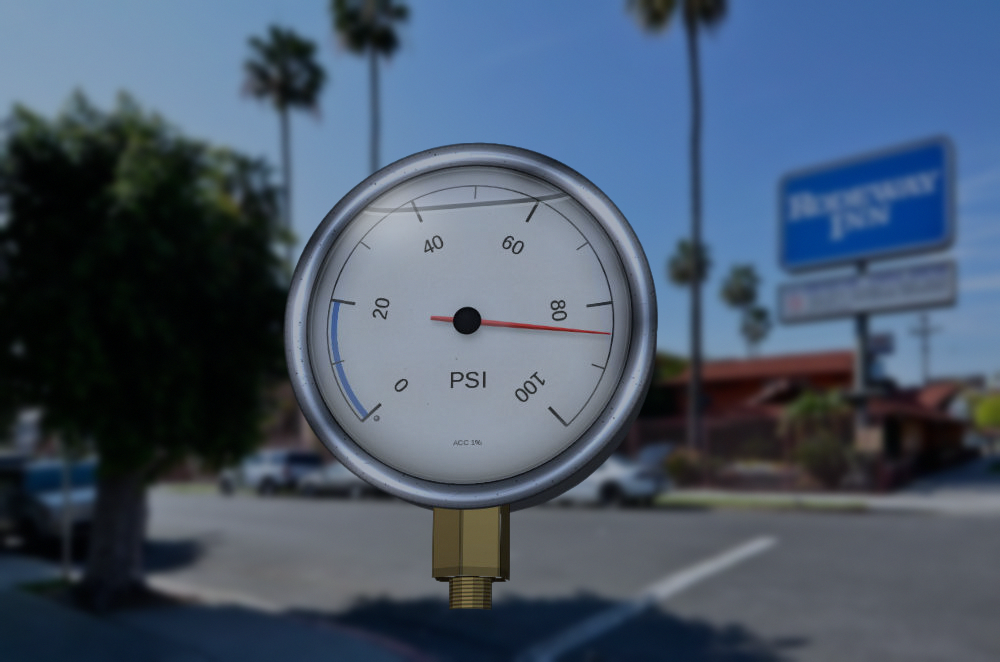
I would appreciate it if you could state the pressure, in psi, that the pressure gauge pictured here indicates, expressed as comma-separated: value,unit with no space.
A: 85,psi
